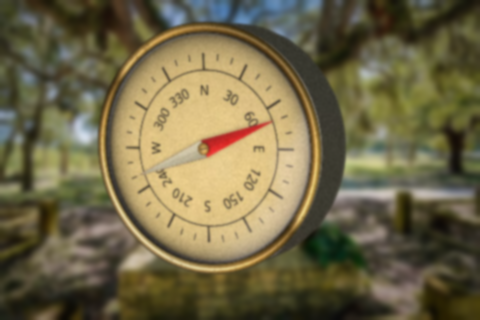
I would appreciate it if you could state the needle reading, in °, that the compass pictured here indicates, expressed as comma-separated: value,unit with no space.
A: 70,°
